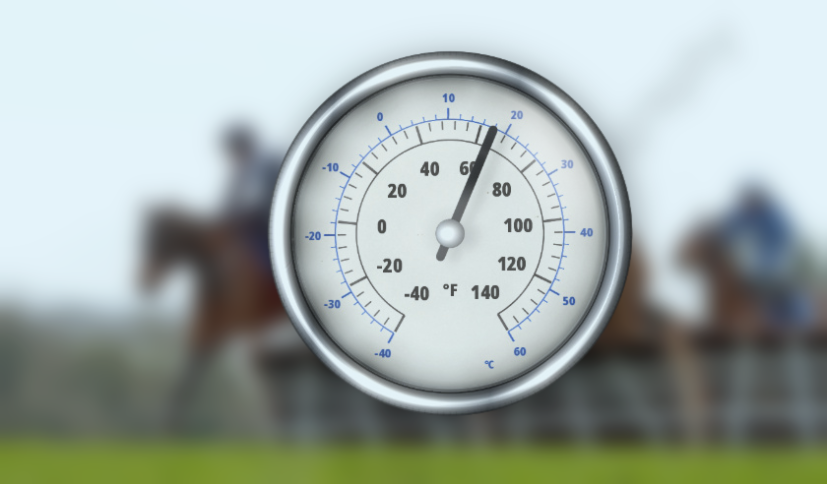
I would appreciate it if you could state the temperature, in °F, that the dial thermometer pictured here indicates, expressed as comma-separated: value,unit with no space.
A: 64,°F
